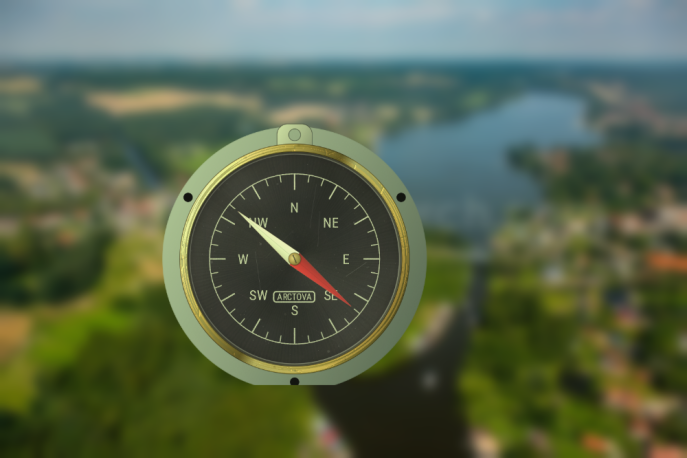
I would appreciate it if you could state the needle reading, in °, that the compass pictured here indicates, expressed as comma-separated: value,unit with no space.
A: 130,°
